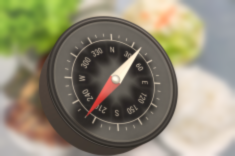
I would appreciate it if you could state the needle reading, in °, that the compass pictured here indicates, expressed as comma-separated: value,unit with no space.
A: 220,°
